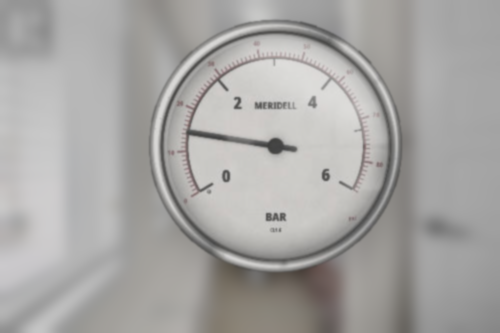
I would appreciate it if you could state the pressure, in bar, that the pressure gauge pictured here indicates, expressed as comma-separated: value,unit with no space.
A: 1,bar
